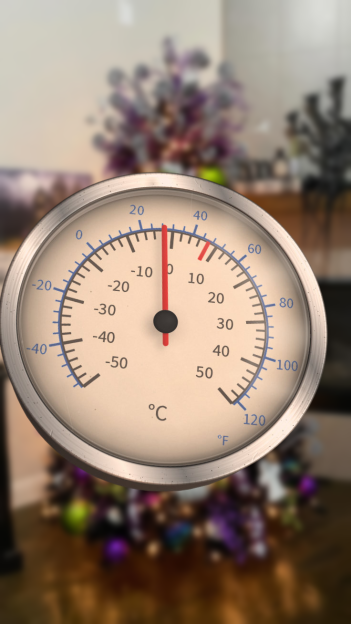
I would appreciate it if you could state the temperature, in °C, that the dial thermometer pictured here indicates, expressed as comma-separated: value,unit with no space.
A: -2,°C
